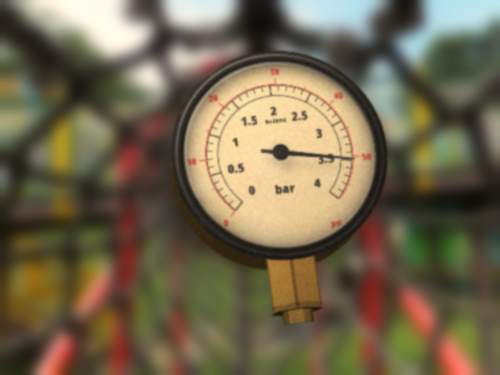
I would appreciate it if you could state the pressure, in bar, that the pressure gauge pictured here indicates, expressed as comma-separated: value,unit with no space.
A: 3.5,bar
